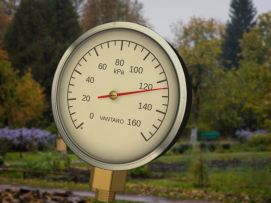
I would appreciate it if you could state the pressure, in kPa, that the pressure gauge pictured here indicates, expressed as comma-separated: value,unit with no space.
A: 125,kPa
